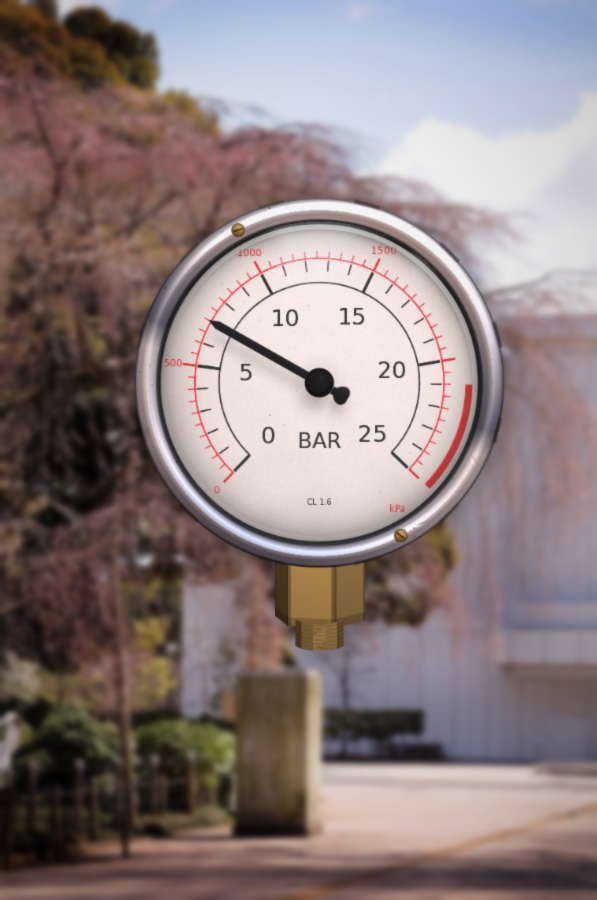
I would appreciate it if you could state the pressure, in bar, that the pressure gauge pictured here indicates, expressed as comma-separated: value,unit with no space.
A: 7,bar
